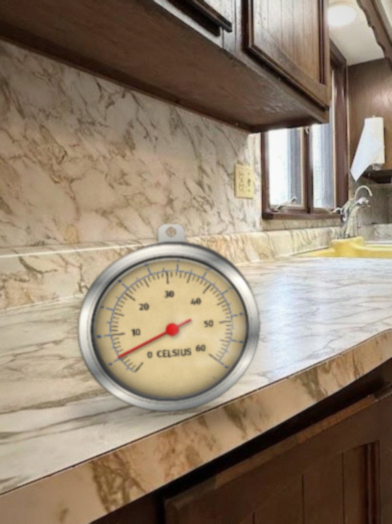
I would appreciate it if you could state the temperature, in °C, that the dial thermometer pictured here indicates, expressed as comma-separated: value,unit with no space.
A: 5,°C
